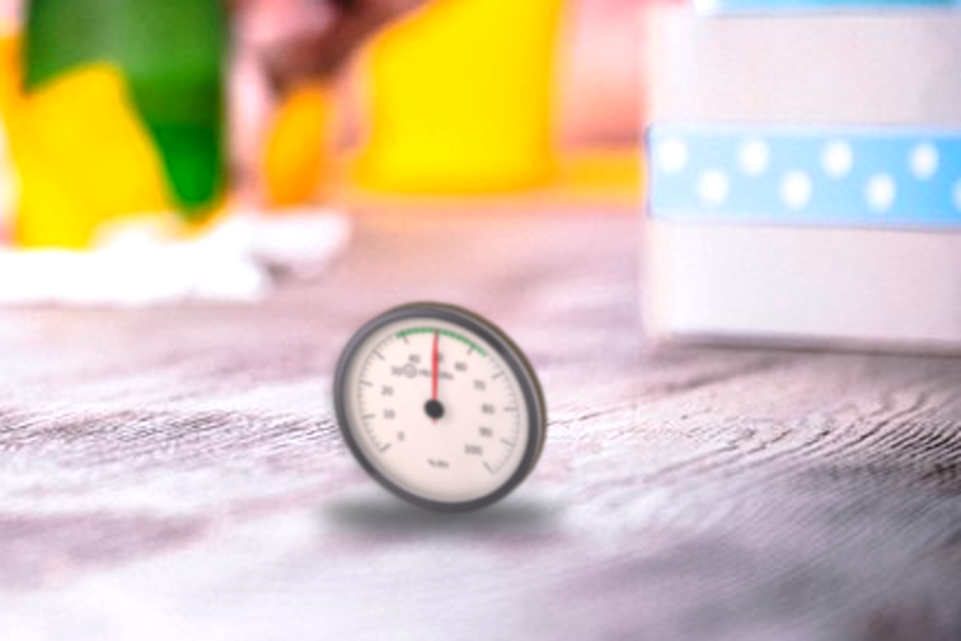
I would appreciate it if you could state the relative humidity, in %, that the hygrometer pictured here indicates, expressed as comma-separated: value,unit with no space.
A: 50,%
